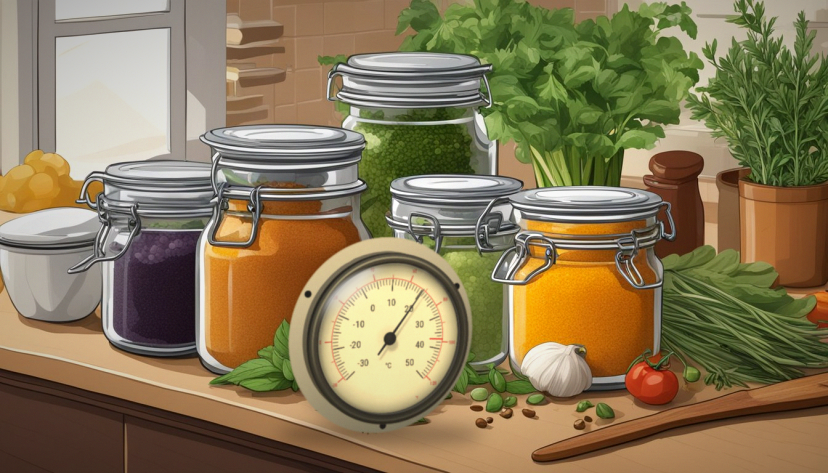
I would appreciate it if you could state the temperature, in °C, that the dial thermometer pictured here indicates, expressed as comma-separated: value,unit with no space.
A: 20,°C
